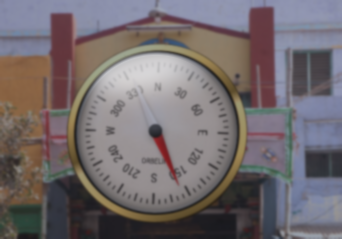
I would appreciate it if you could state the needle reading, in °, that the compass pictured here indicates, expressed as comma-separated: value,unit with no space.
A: 155,°
